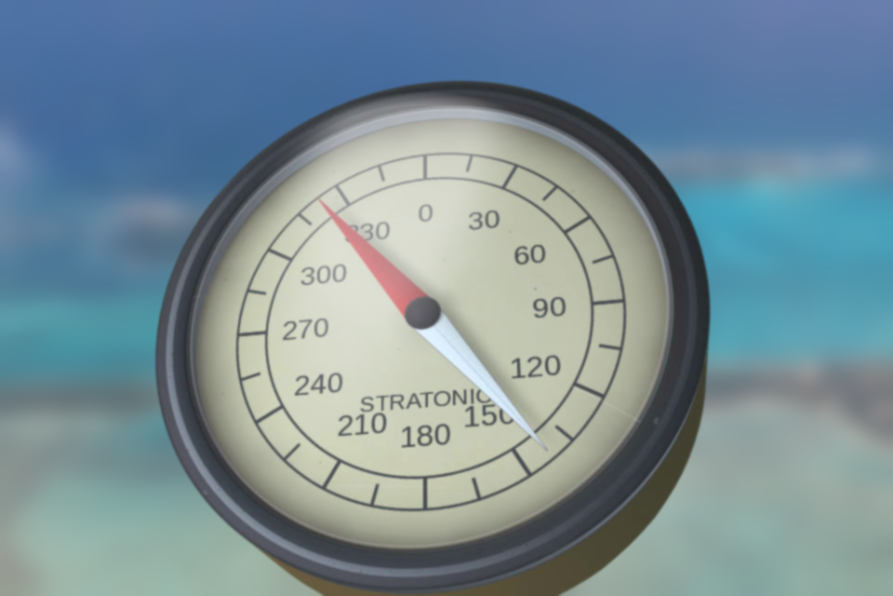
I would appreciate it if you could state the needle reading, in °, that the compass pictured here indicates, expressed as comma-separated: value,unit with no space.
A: 322.5,°
